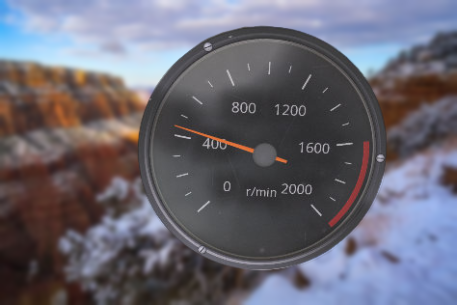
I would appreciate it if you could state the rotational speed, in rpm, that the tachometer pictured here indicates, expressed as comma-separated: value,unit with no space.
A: 450,rpm
